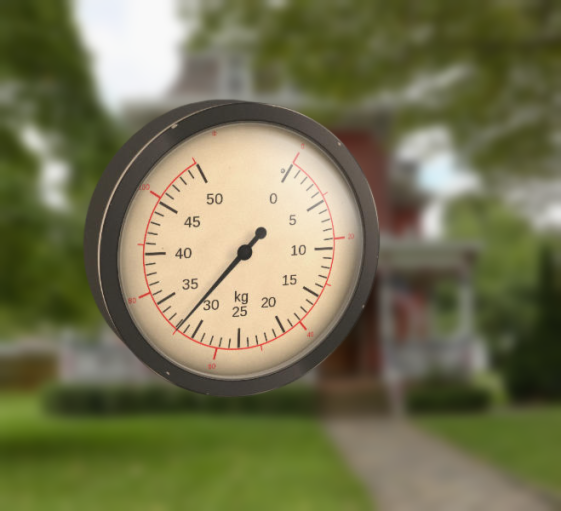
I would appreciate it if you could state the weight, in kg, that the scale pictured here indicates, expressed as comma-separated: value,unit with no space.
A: 32,kg
